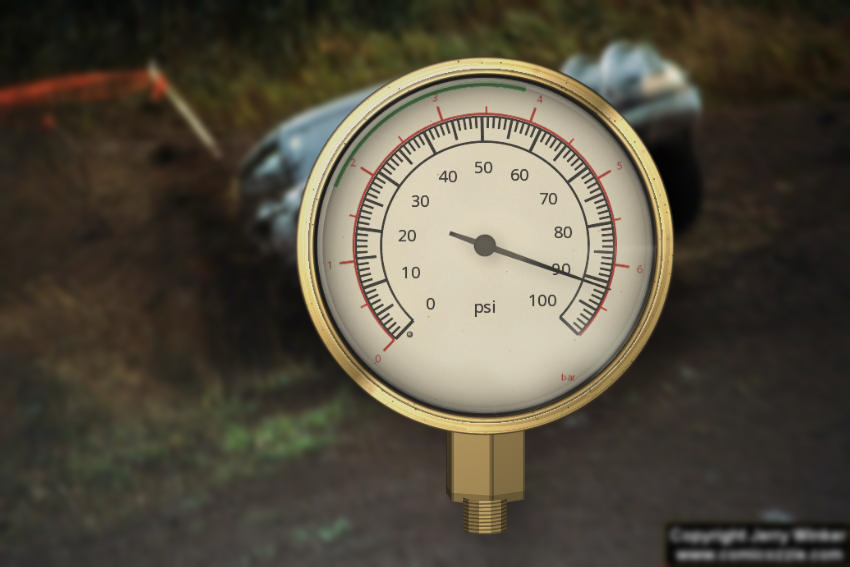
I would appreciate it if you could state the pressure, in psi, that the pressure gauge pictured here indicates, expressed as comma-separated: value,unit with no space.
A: 91,psi
